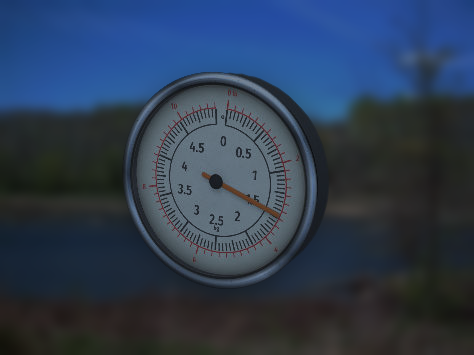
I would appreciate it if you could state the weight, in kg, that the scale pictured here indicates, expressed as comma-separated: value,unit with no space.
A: 1.5,kg
